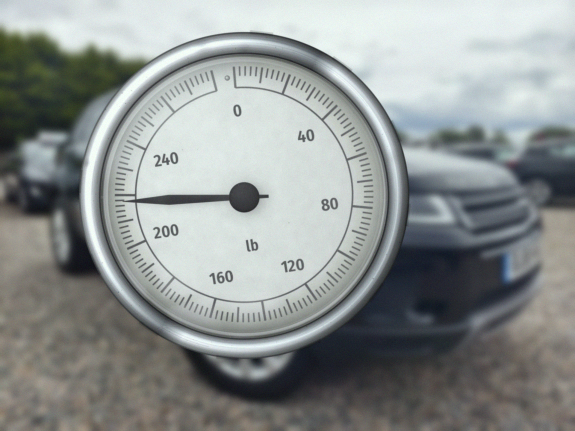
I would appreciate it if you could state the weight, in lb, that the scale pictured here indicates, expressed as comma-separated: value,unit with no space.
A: 218,lb
